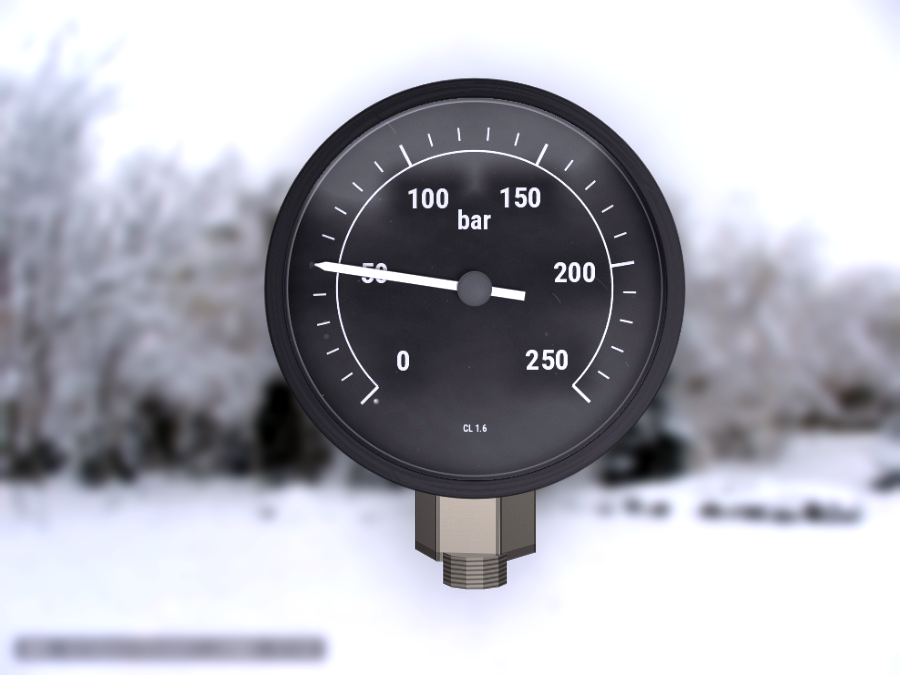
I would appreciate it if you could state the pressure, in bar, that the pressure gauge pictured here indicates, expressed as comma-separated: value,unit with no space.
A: 50,bar
